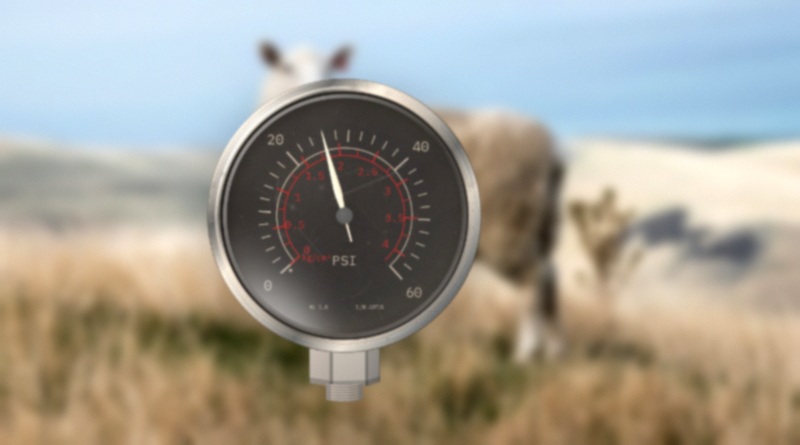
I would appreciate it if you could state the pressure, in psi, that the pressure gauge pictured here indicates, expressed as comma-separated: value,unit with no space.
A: 26,psi
